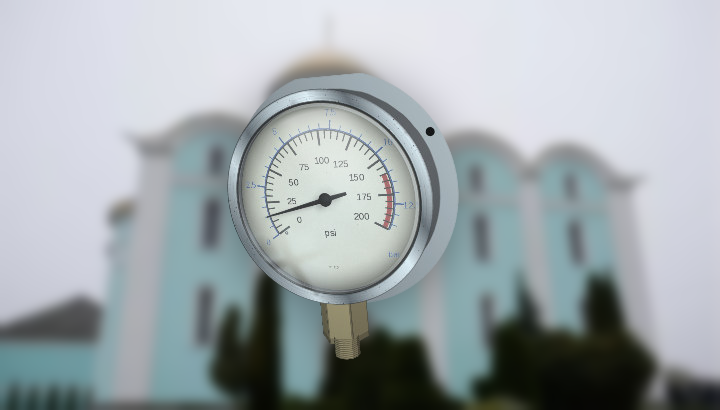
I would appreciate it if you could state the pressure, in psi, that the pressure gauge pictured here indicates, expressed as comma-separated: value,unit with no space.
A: 15,psi
